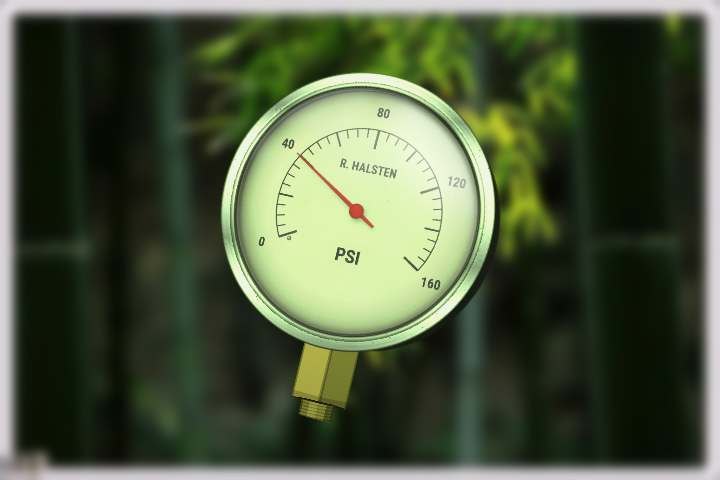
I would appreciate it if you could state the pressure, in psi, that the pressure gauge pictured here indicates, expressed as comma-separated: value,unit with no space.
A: 40,psi
